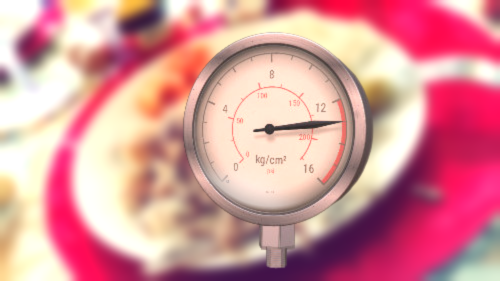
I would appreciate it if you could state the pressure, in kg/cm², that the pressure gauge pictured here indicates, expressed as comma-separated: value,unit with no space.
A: 13,kg/cm²
